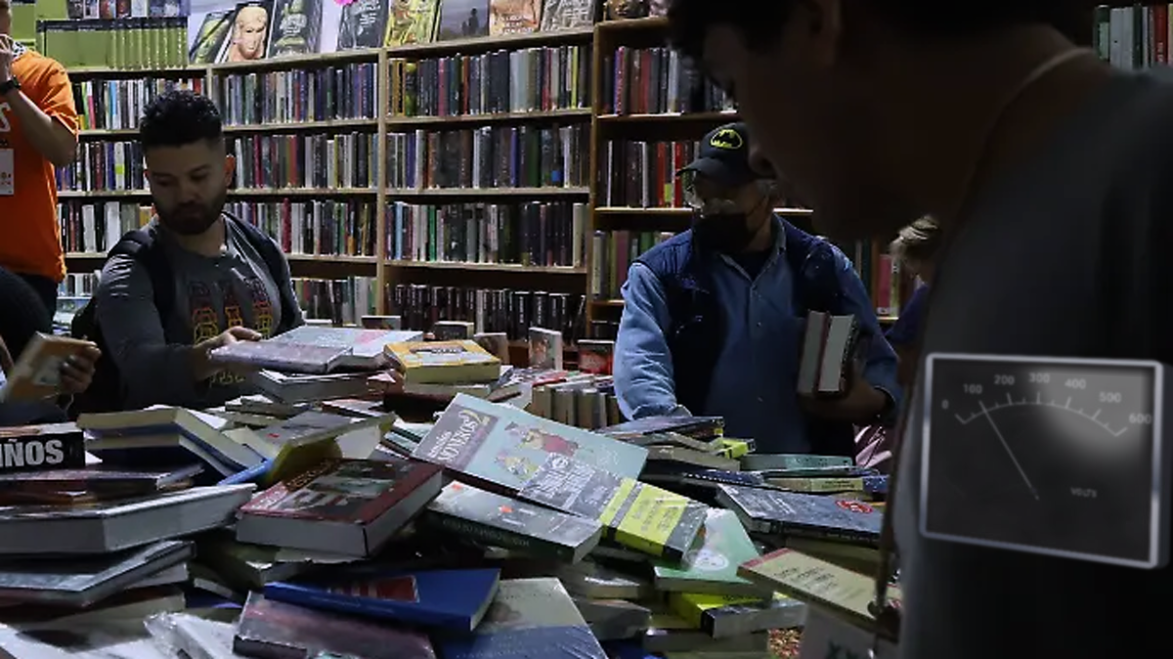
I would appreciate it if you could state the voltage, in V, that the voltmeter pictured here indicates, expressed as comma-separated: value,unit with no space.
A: 100,V
